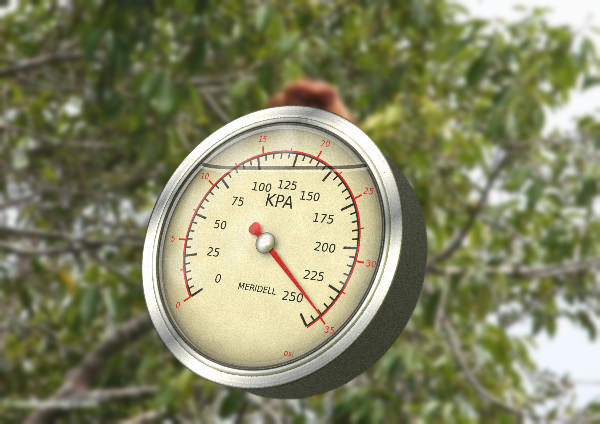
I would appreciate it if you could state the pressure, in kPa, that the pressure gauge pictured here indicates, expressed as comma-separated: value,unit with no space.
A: 240,kPa
